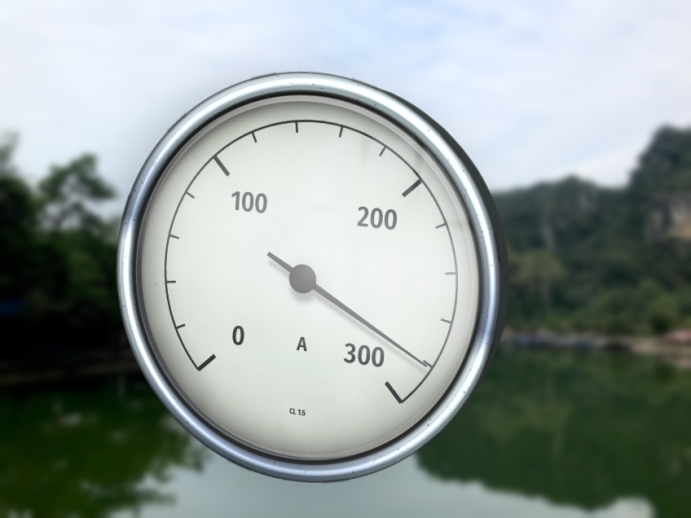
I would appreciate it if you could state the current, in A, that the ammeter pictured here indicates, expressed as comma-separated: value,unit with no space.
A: 280,A
